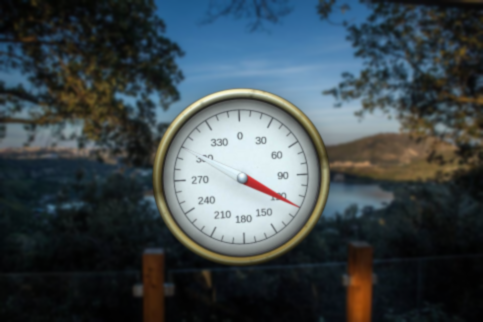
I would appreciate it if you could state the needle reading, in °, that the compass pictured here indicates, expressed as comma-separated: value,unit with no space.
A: 120,°
